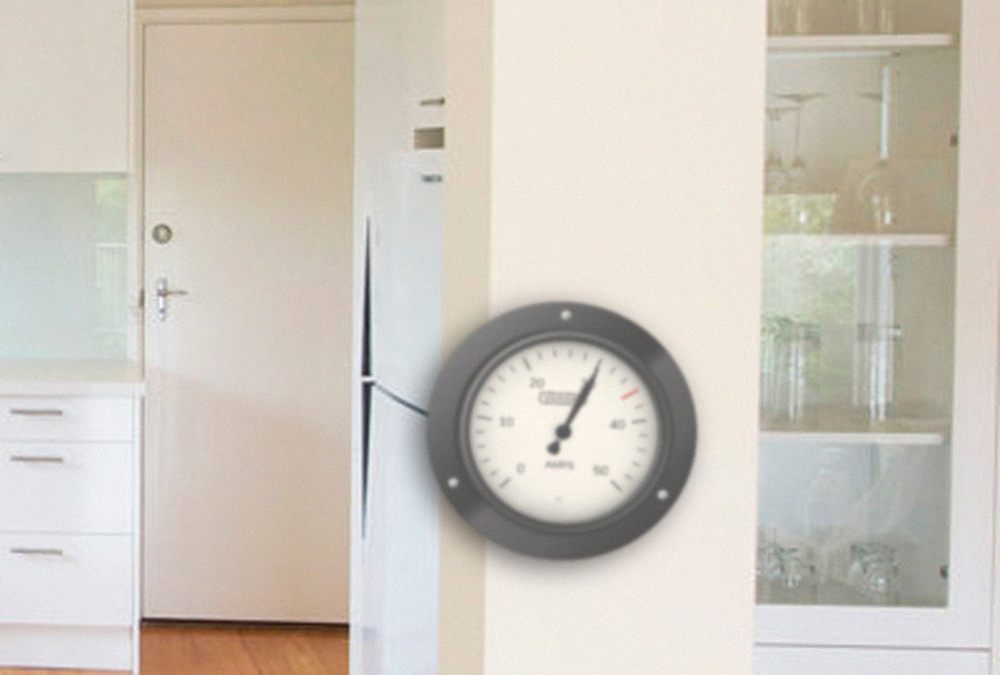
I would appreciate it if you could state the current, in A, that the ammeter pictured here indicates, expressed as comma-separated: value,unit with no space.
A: 30,A
